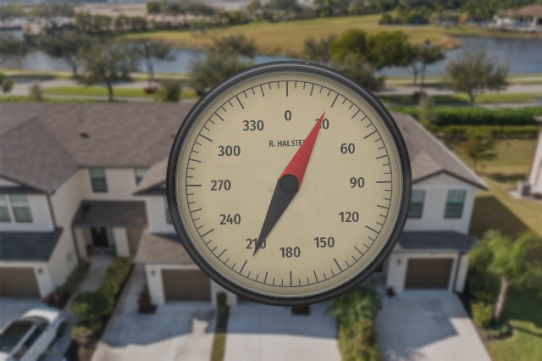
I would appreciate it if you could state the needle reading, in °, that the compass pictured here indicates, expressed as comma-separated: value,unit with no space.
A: 27.5,°
